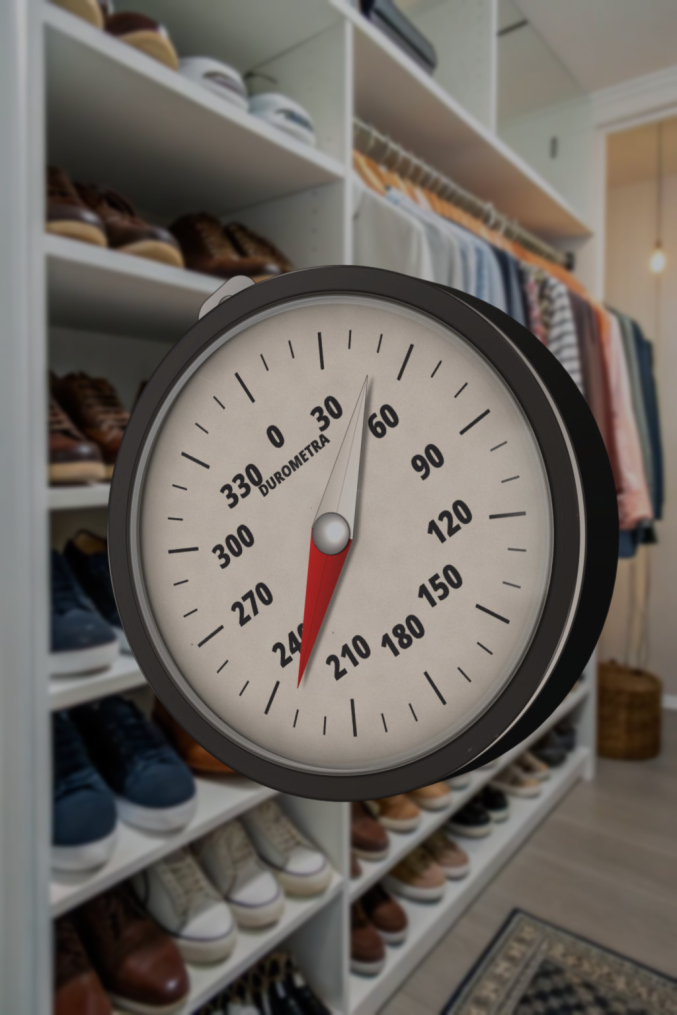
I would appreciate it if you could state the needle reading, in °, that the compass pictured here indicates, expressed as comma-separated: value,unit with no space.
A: 230,°
